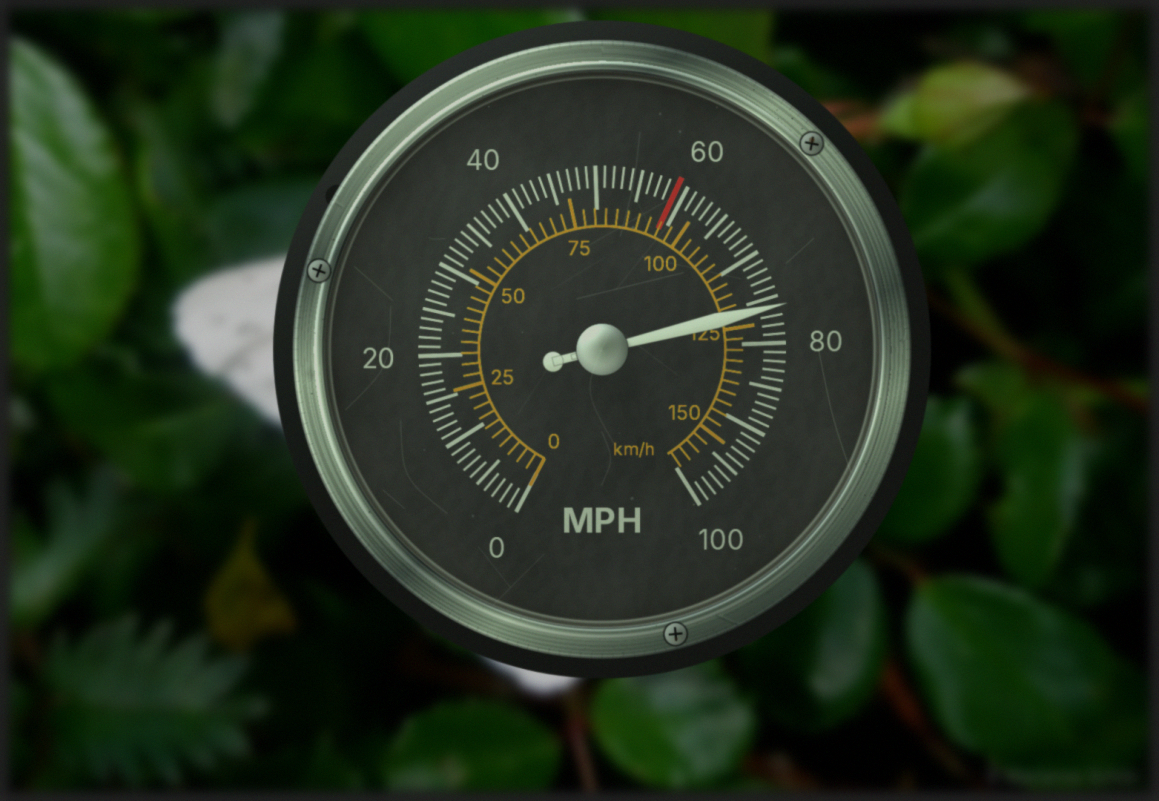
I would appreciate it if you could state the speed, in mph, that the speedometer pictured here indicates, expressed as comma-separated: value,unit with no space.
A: 76,mph
